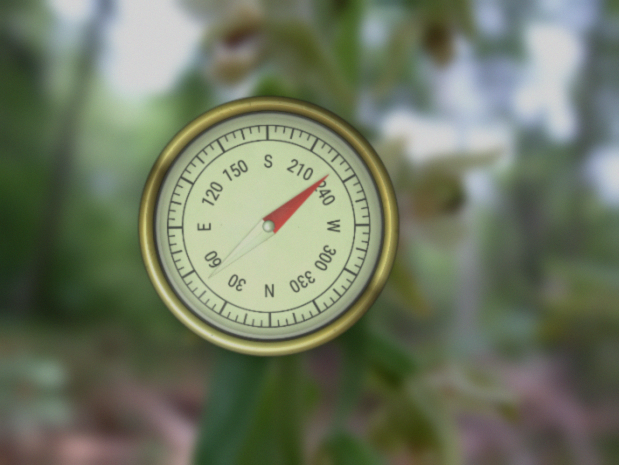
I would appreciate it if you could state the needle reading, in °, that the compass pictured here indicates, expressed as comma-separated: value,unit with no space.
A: 230,°
